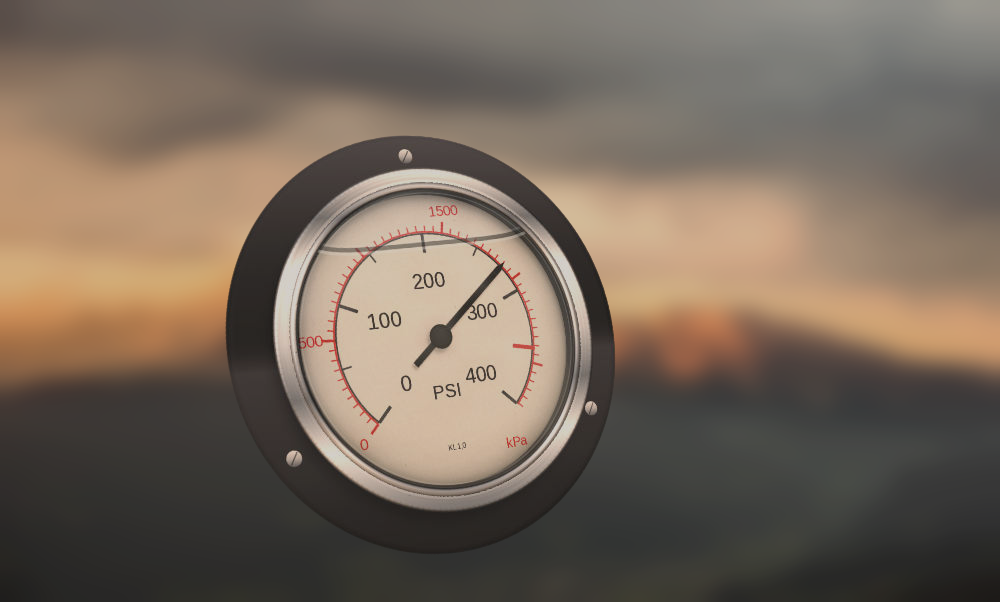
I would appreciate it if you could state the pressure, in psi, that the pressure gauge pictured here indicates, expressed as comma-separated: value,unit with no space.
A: 275,psi
